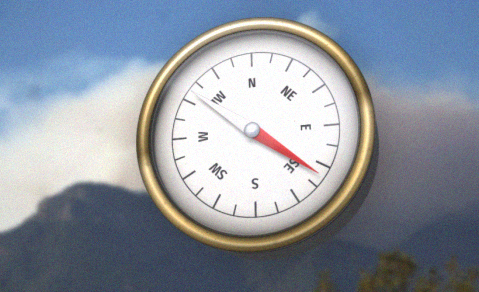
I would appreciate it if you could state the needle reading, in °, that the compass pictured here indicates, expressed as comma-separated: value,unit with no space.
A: 127.5,°
